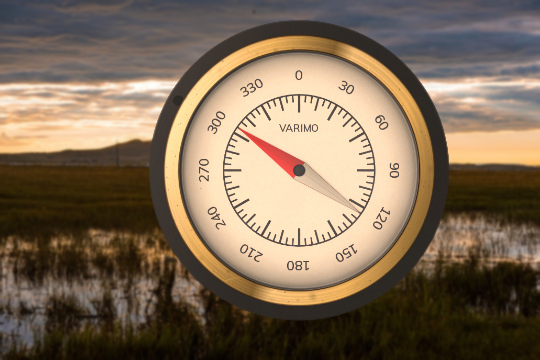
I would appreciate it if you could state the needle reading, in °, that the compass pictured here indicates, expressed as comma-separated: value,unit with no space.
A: 305,°
